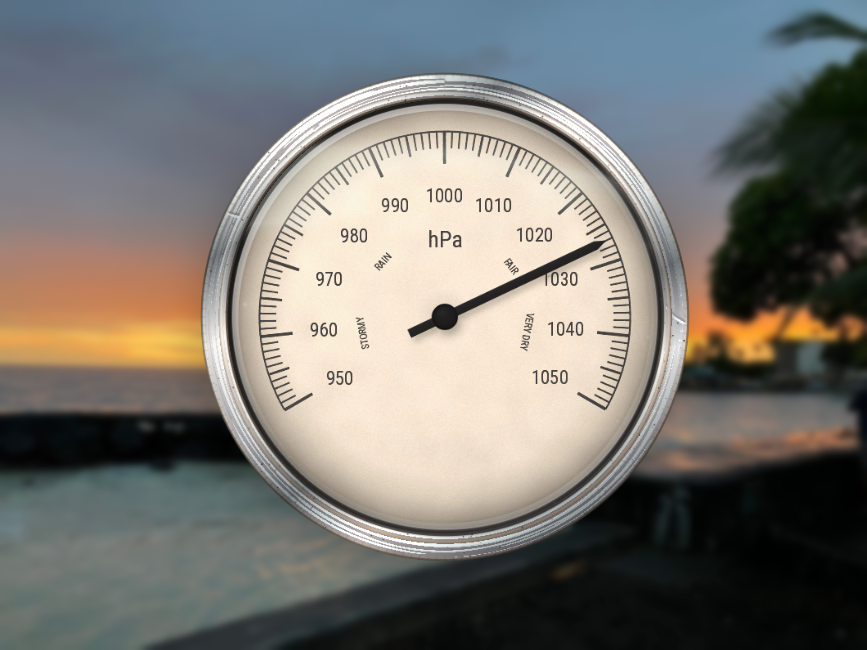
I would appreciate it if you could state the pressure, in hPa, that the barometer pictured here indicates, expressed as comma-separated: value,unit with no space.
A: 1027,hPa
